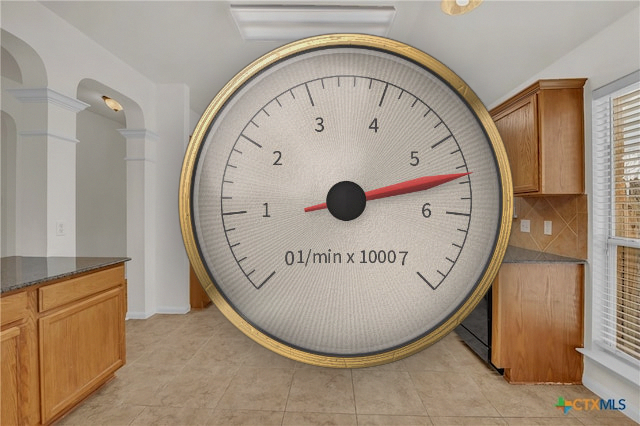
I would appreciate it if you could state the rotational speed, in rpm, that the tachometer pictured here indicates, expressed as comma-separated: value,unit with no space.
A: 5500,rpm
